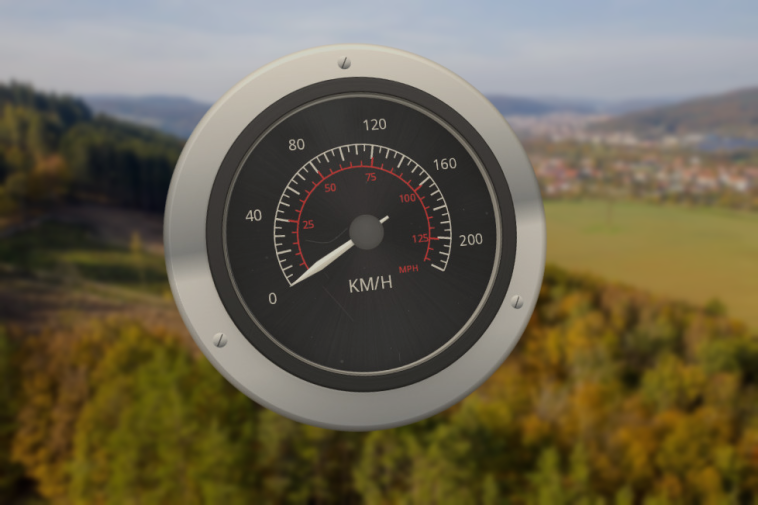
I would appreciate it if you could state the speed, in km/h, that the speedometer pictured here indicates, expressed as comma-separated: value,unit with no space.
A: 0,km/h
